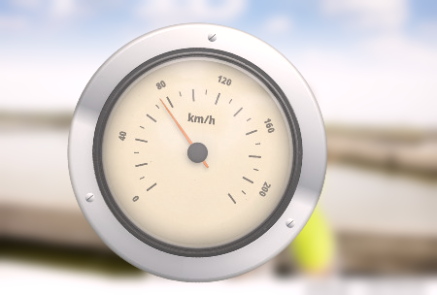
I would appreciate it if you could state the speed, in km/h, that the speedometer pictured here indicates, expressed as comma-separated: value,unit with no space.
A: 75,km/h
